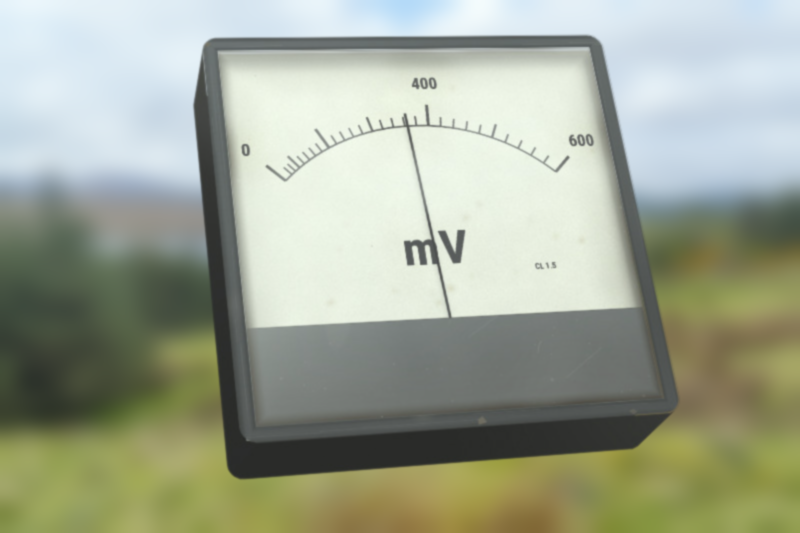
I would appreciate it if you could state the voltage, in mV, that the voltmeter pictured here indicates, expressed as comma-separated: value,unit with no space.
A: 360,mV
